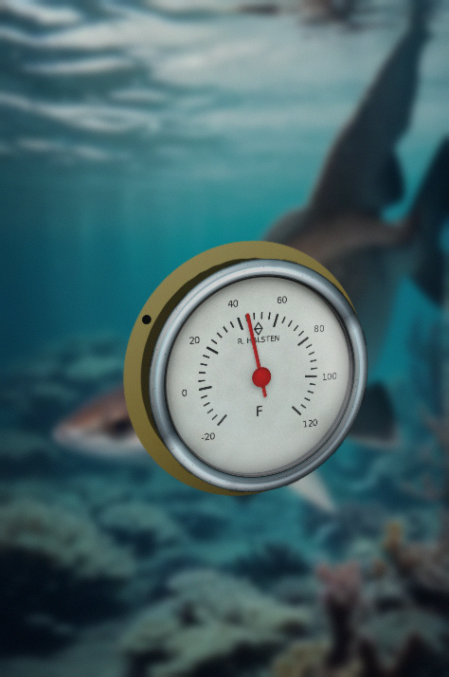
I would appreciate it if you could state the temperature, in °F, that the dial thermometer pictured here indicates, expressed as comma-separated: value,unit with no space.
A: 44,°F
